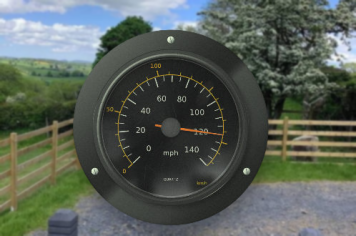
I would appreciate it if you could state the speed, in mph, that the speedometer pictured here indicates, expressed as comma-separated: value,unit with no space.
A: 120,mph
